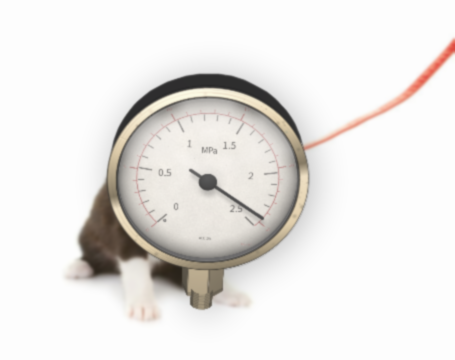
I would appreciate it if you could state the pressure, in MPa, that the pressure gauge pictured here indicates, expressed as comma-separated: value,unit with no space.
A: 2.4,MPa
